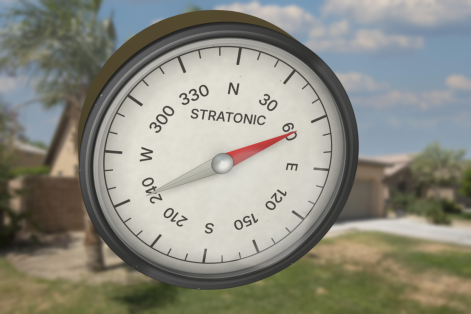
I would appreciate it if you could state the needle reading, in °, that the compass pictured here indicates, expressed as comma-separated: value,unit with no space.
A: 60,°
